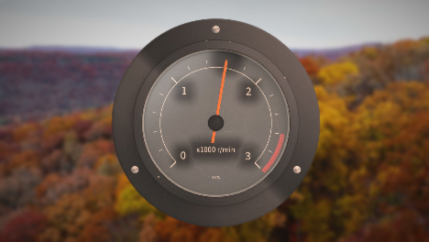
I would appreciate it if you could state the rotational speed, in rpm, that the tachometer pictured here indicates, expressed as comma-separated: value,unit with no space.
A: 1600,rpm
